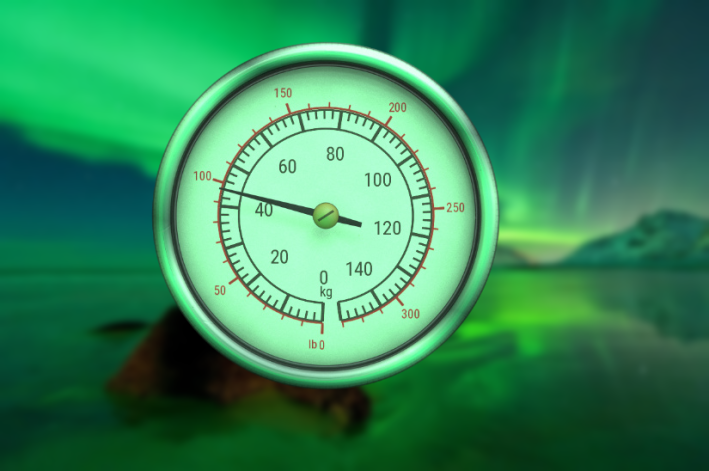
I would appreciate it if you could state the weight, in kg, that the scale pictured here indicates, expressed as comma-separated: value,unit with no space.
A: 44,kg
